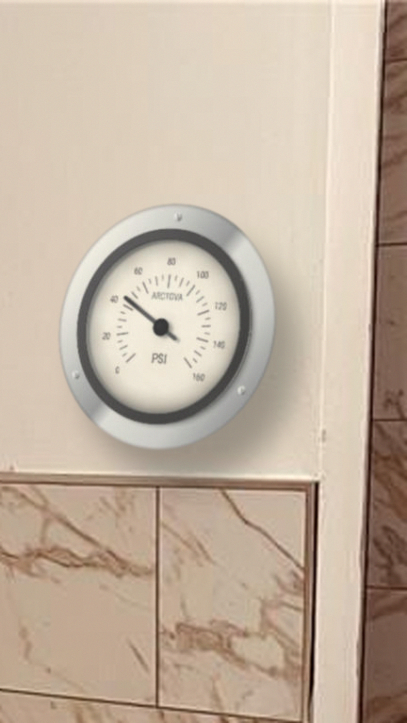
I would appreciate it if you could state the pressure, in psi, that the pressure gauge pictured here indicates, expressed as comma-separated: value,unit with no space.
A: 45,psi
